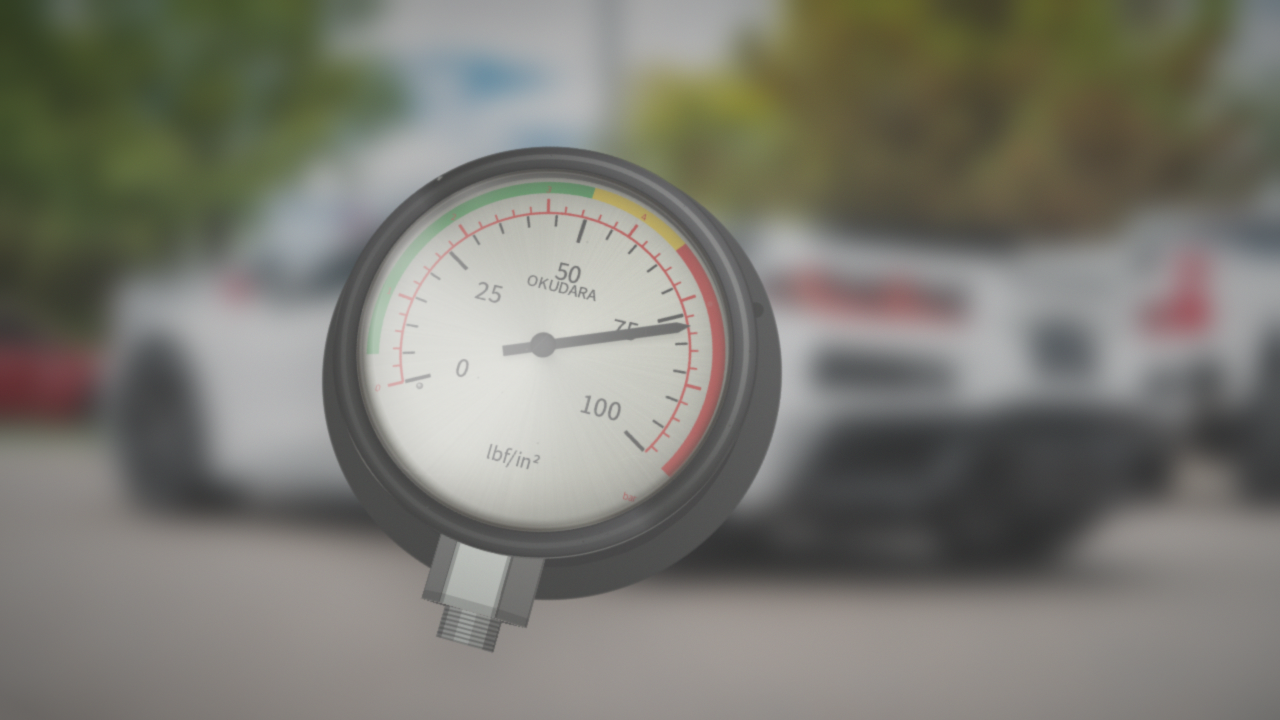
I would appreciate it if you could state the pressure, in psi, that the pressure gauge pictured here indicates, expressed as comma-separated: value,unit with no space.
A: 77.5,psi
